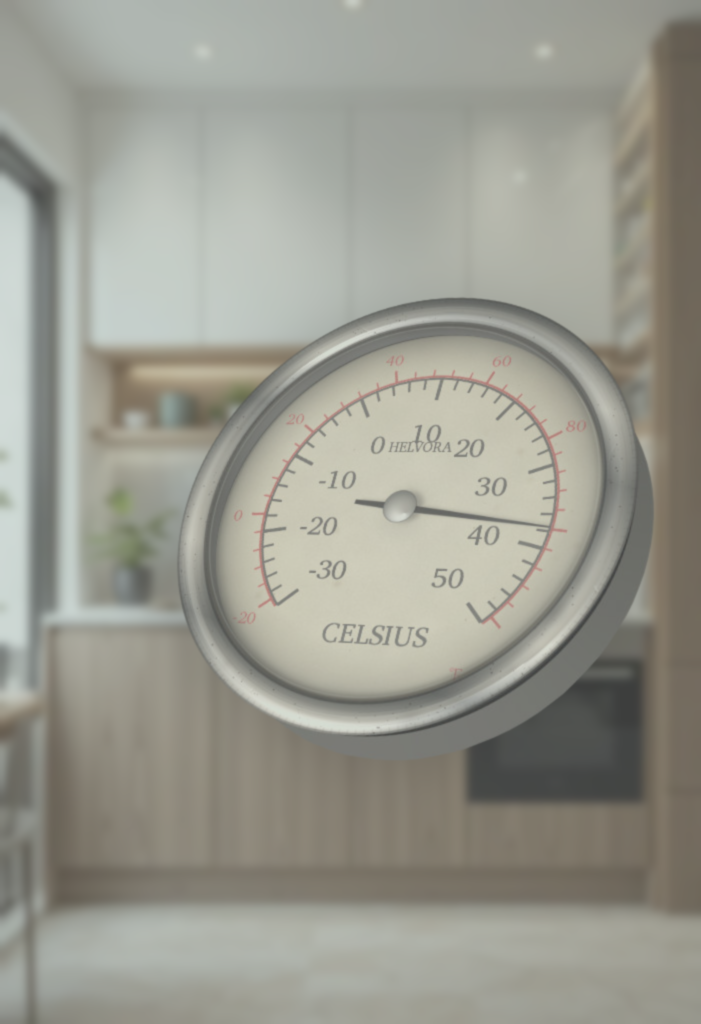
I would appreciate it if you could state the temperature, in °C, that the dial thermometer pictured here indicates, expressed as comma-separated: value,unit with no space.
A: 38,°C
